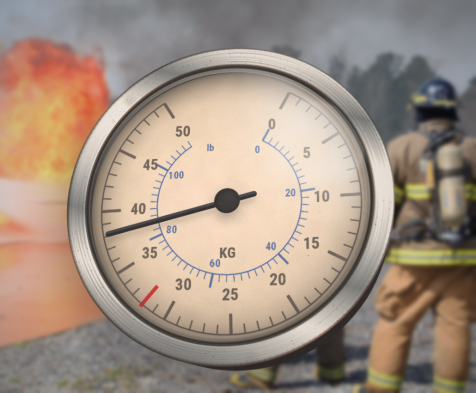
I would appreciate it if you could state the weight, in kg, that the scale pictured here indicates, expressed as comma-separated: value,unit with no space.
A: 38,kg
